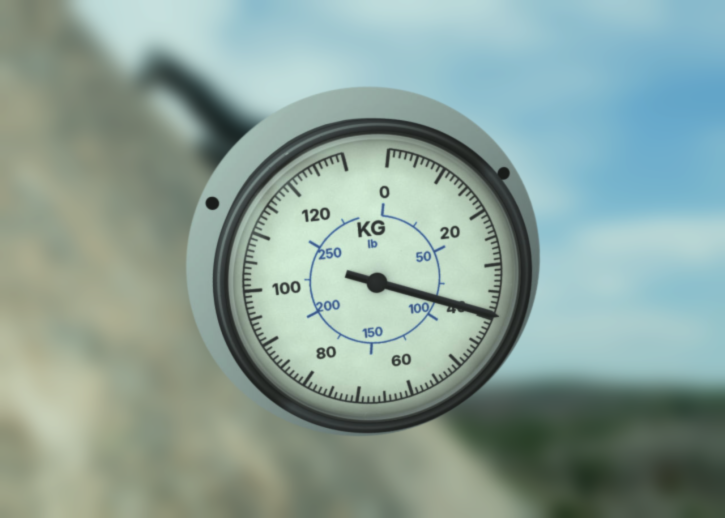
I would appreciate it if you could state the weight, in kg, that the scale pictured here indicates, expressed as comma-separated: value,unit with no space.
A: 39,kg
